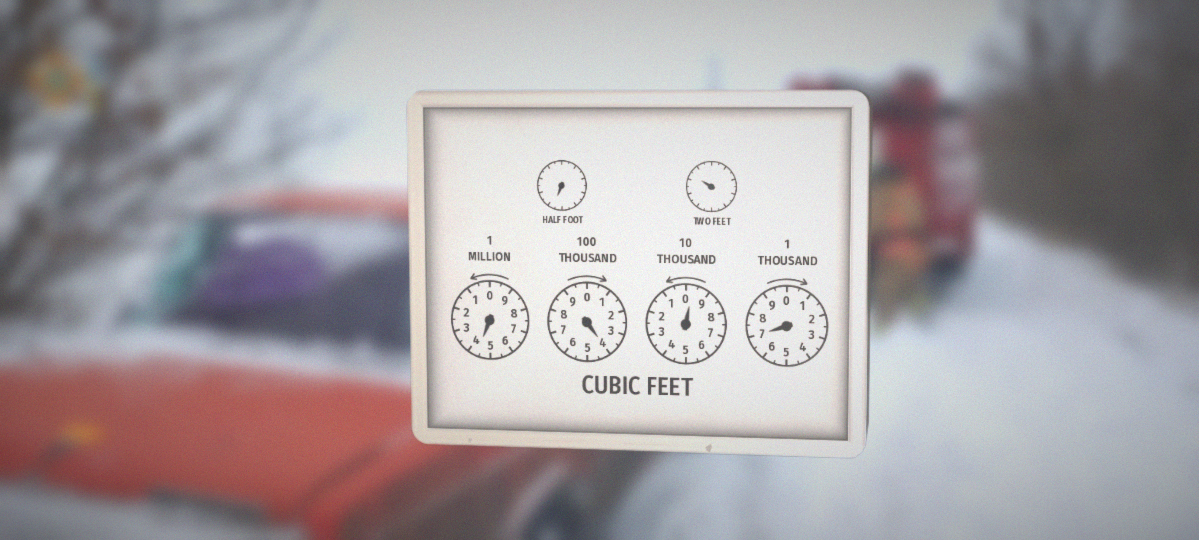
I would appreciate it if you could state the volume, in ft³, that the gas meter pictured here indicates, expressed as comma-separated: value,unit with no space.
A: 439700,ft³
